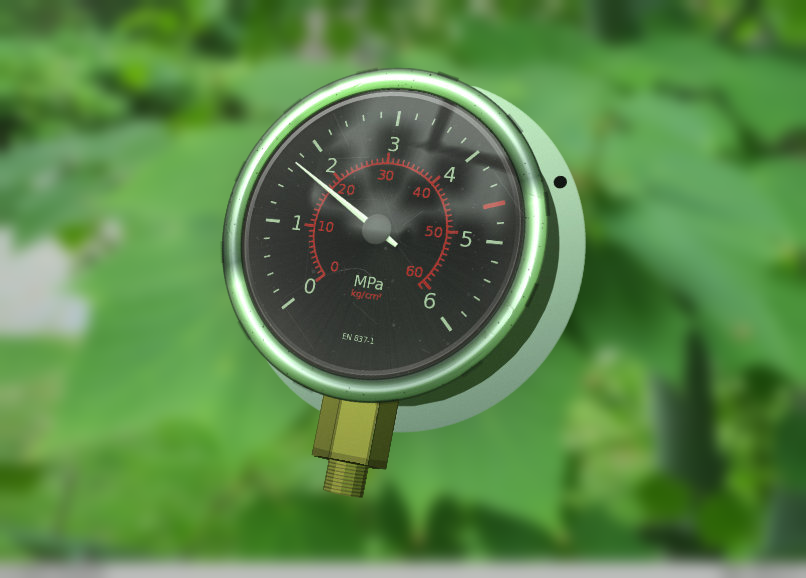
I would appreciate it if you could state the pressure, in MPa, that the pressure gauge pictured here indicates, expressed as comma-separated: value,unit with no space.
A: 1.7,MPa
